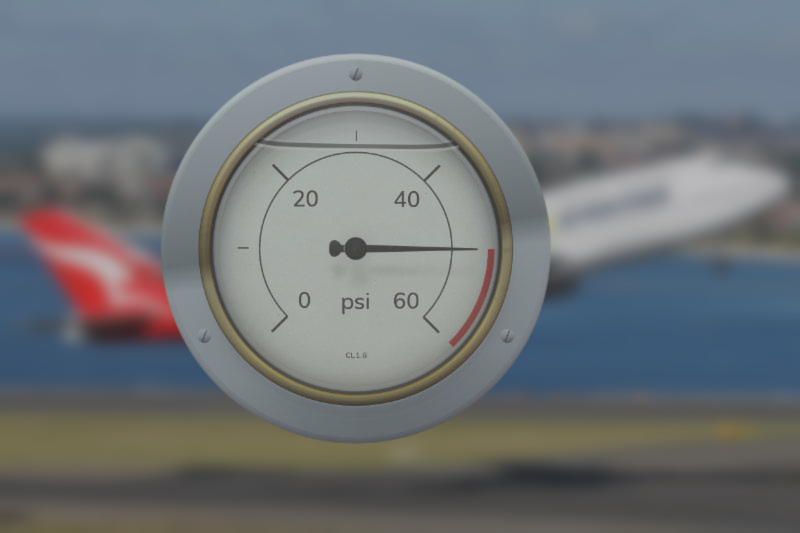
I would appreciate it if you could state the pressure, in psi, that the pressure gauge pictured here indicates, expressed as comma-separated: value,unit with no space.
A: 50,psi
